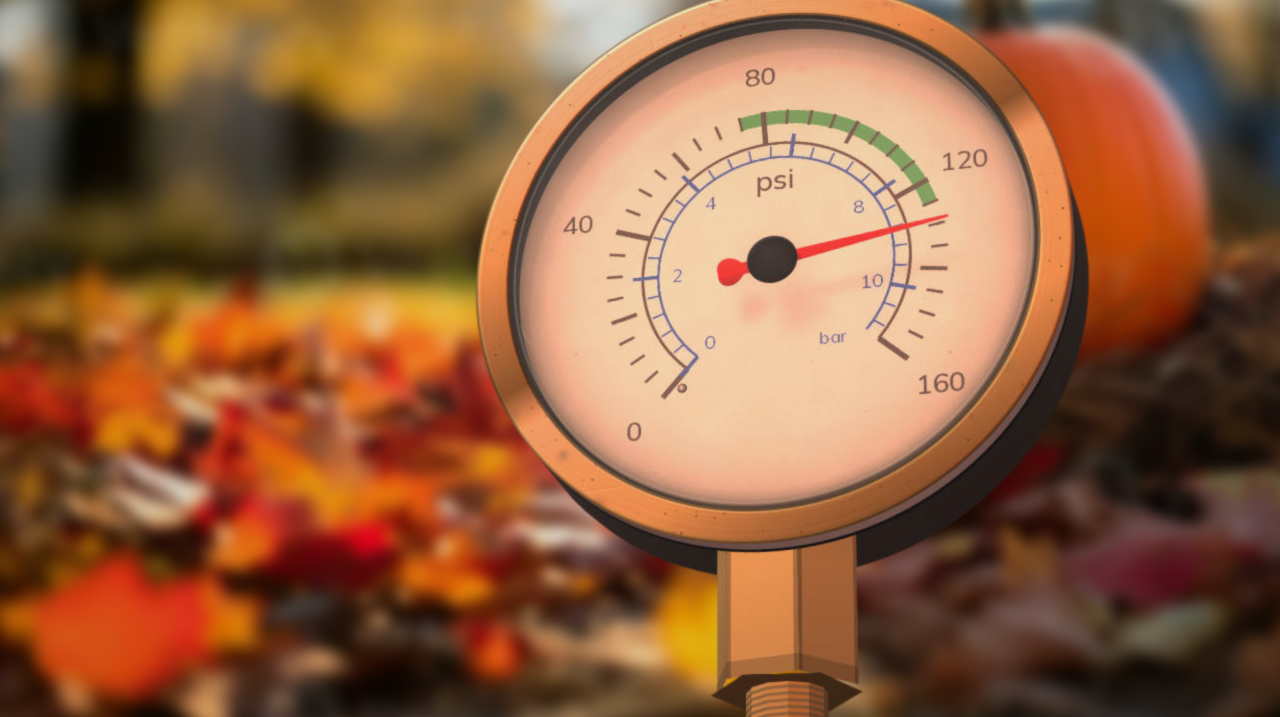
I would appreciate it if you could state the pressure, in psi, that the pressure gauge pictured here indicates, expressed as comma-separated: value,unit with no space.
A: 130,psi
